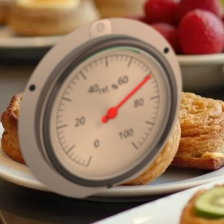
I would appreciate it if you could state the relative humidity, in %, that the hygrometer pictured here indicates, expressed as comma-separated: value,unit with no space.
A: 70,%
